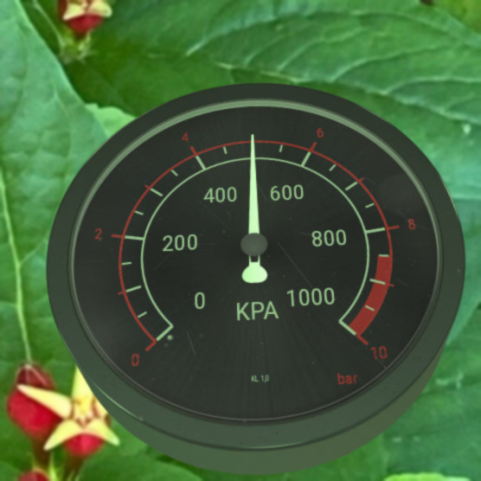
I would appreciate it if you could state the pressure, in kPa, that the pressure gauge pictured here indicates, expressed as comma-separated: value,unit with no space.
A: 500,kPa
